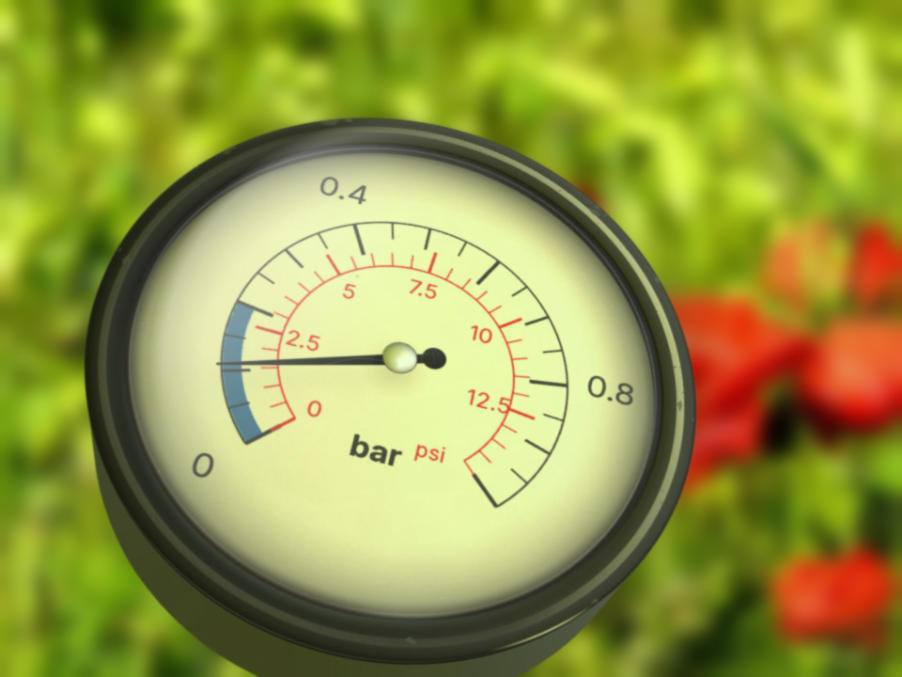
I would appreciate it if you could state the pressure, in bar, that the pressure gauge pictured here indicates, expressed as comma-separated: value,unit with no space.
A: 0.1,bar
